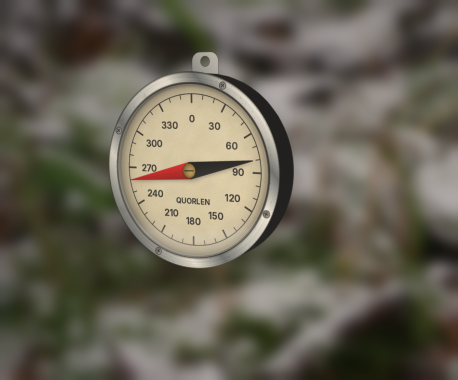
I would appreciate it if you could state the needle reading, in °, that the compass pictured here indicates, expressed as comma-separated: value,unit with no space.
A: 260,°
